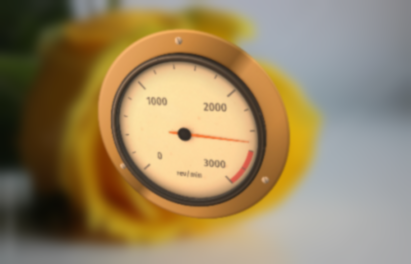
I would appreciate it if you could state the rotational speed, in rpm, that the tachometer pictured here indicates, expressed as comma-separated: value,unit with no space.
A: 2500,rpm
